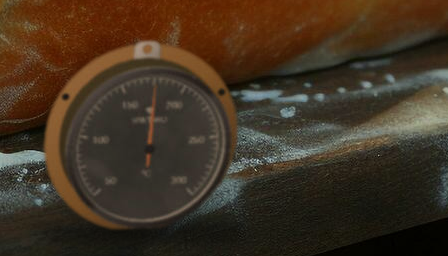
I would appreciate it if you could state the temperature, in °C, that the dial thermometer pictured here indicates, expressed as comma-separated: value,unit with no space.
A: 175,°C
